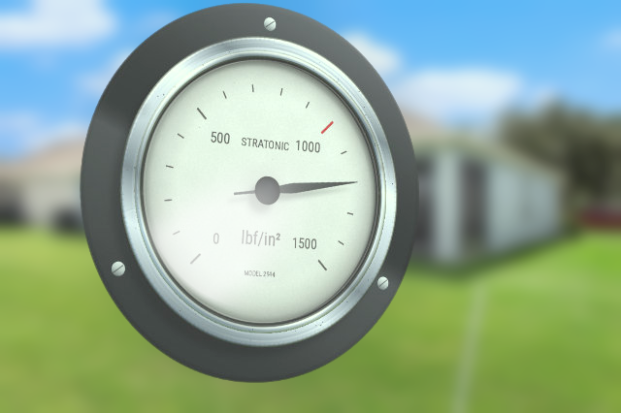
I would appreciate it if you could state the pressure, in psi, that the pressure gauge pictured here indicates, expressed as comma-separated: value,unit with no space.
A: 1200,psi
